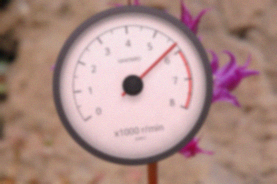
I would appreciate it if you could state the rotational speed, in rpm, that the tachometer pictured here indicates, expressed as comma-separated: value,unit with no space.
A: 5750,rpm
